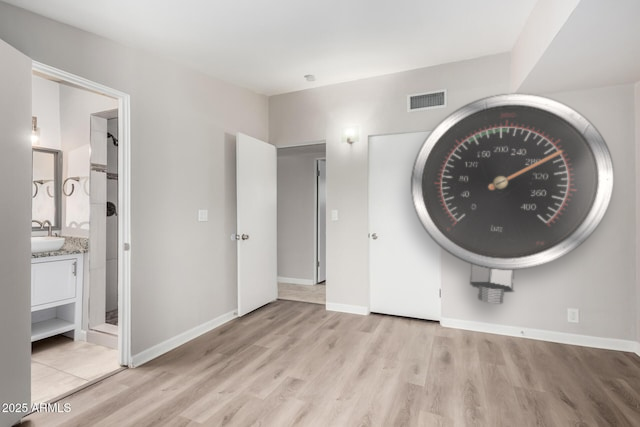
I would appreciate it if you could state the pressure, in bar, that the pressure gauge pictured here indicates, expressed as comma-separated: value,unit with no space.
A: 290,bar
